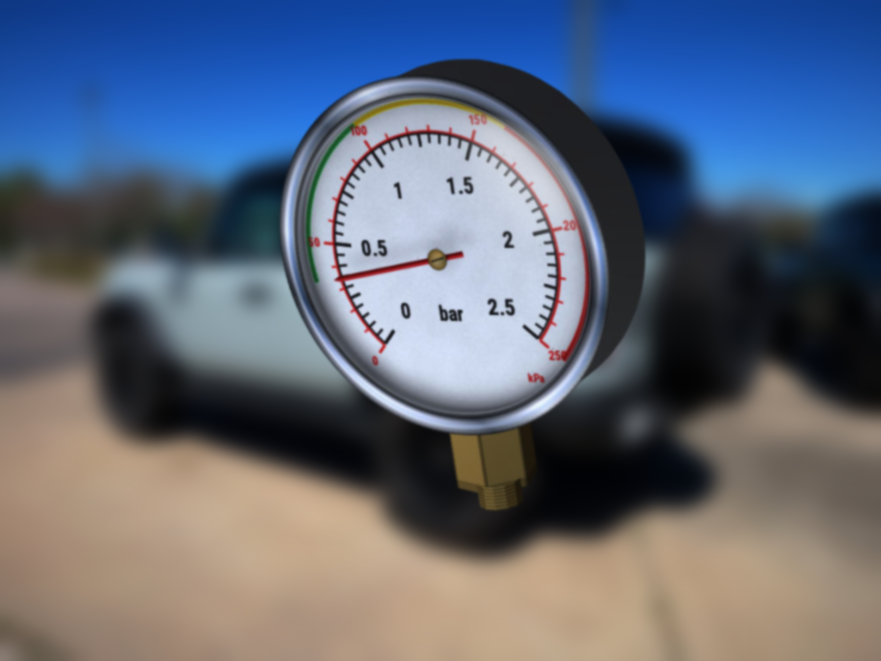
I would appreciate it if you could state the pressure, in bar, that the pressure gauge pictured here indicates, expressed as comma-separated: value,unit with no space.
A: 0.35,bar
